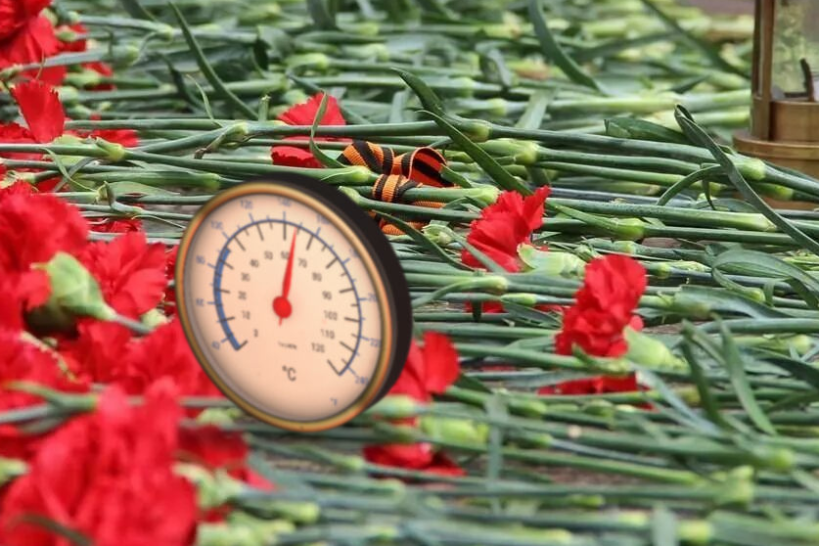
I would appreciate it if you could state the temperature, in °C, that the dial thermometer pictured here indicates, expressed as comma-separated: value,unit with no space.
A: 65,°C
